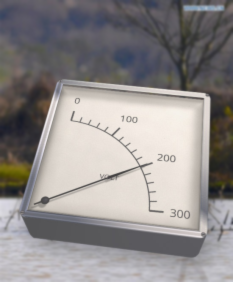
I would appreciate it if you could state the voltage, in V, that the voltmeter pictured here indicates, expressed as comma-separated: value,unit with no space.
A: 200,V
